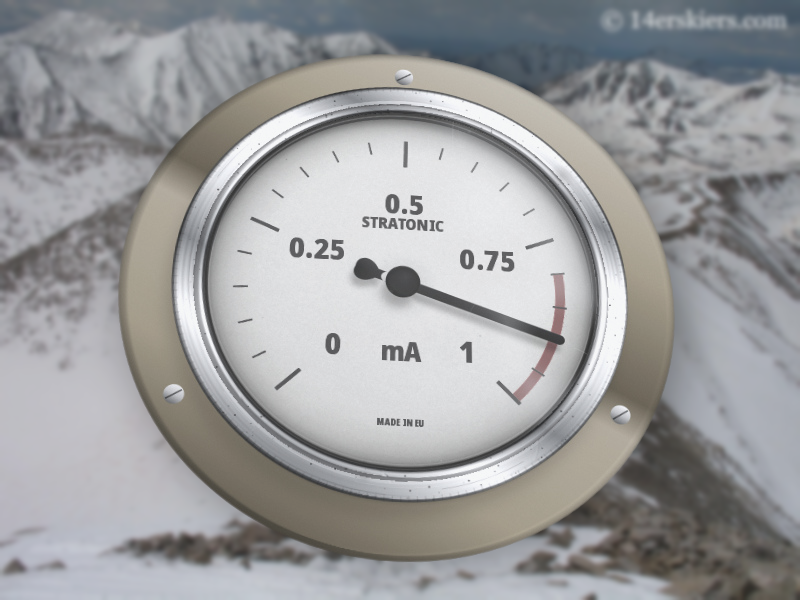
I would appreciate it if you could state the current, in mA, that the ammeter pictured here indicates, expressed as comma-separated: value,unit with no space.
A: 0.9,mA
